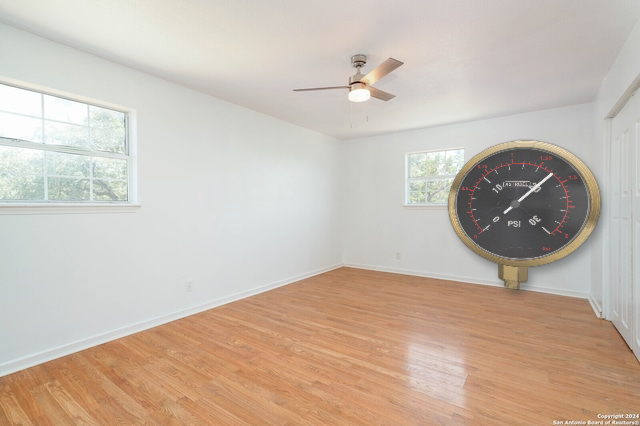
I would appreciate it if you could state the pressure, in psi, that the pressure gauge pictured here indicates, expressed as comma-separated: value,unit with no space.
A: 20,psi
